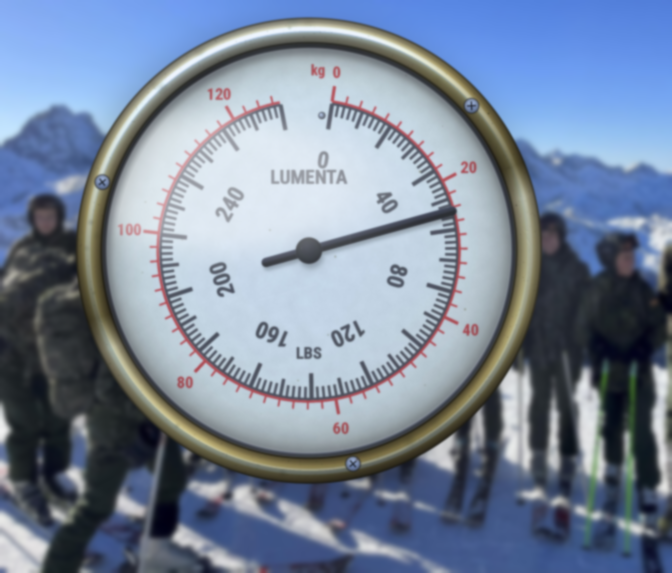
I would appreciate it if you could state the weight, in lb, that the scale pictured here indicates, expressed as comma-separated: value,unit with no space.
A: 54,lb
